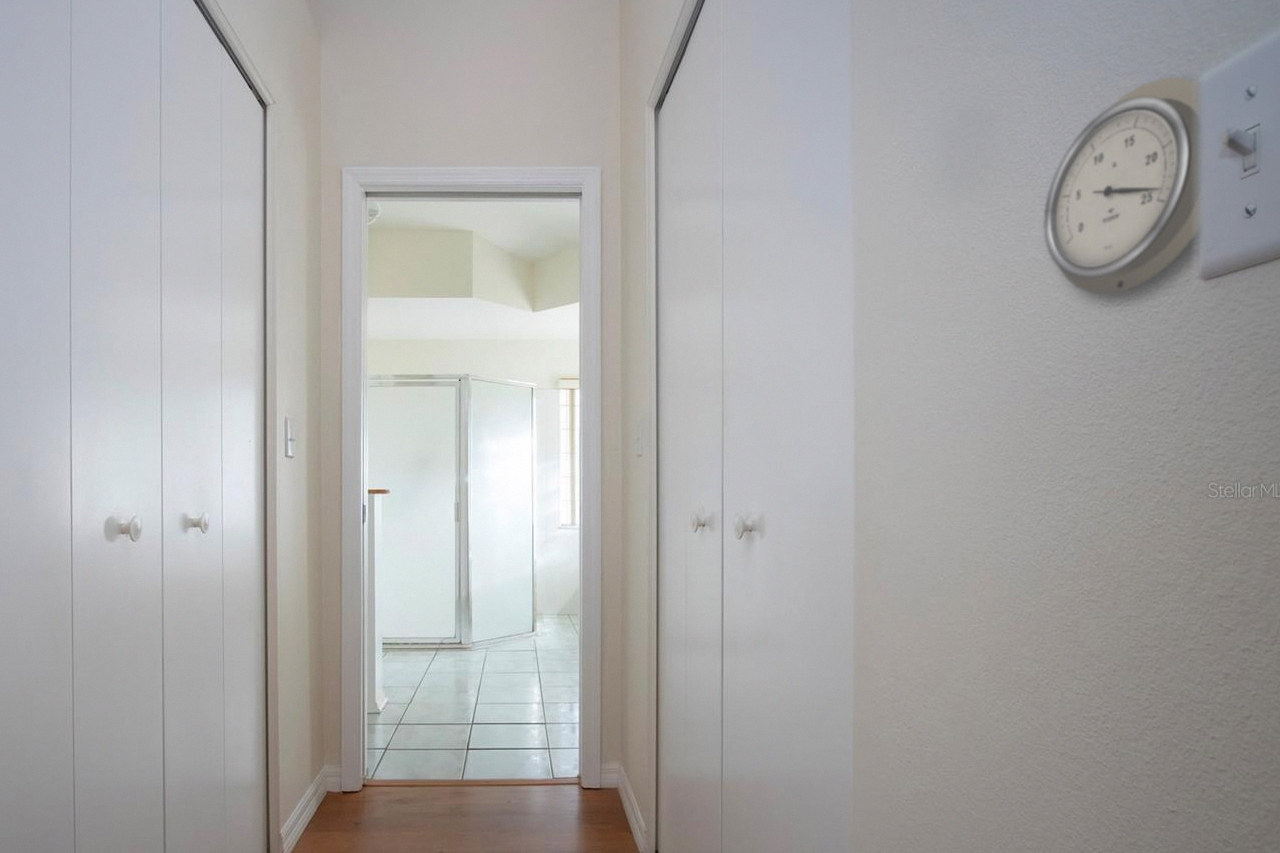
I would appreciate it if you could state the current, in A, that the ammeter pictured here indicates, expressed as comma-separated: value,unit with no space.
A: 24,A
